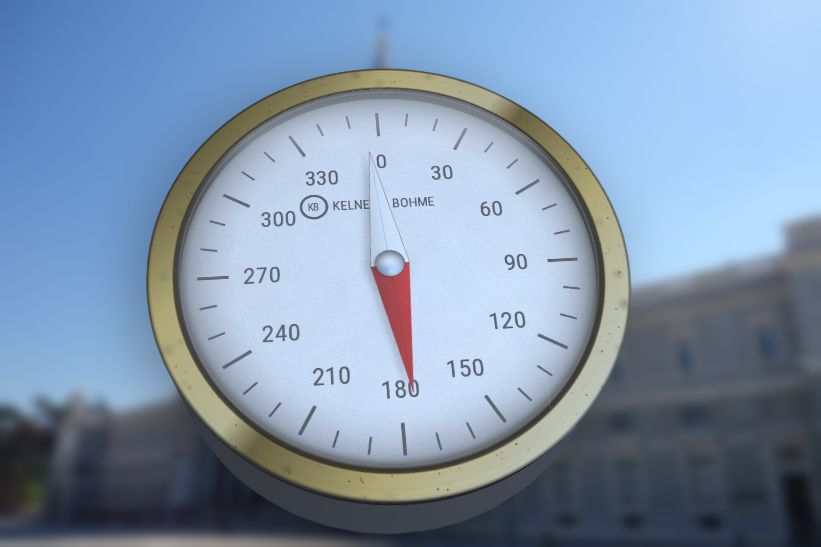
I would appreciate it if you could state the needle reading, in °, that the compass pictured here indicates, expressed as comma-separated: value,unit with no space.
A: 175,°
